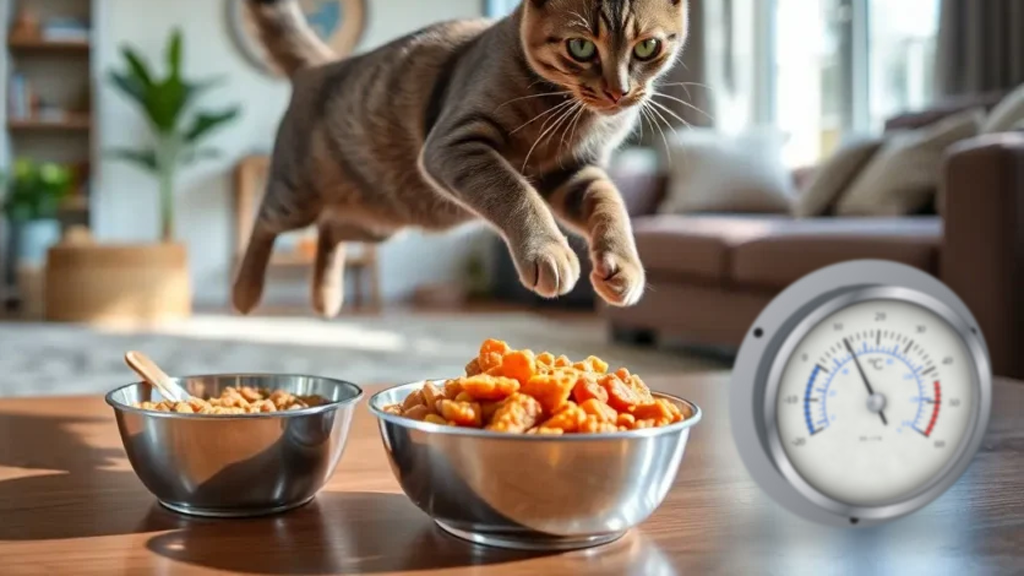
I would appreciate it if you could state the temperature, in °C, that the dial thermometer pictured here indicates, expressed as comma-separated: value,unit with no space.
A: 10,°C
